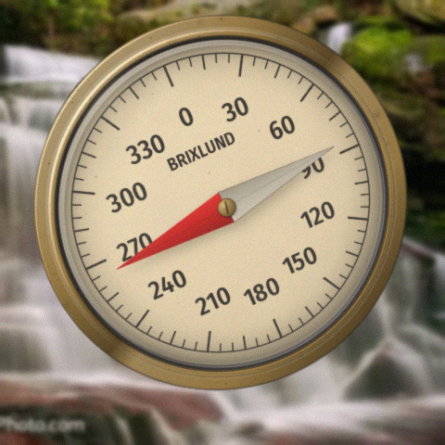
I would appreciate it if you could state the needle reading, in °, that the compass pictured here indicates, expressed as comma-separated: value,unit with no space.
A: 265,°
